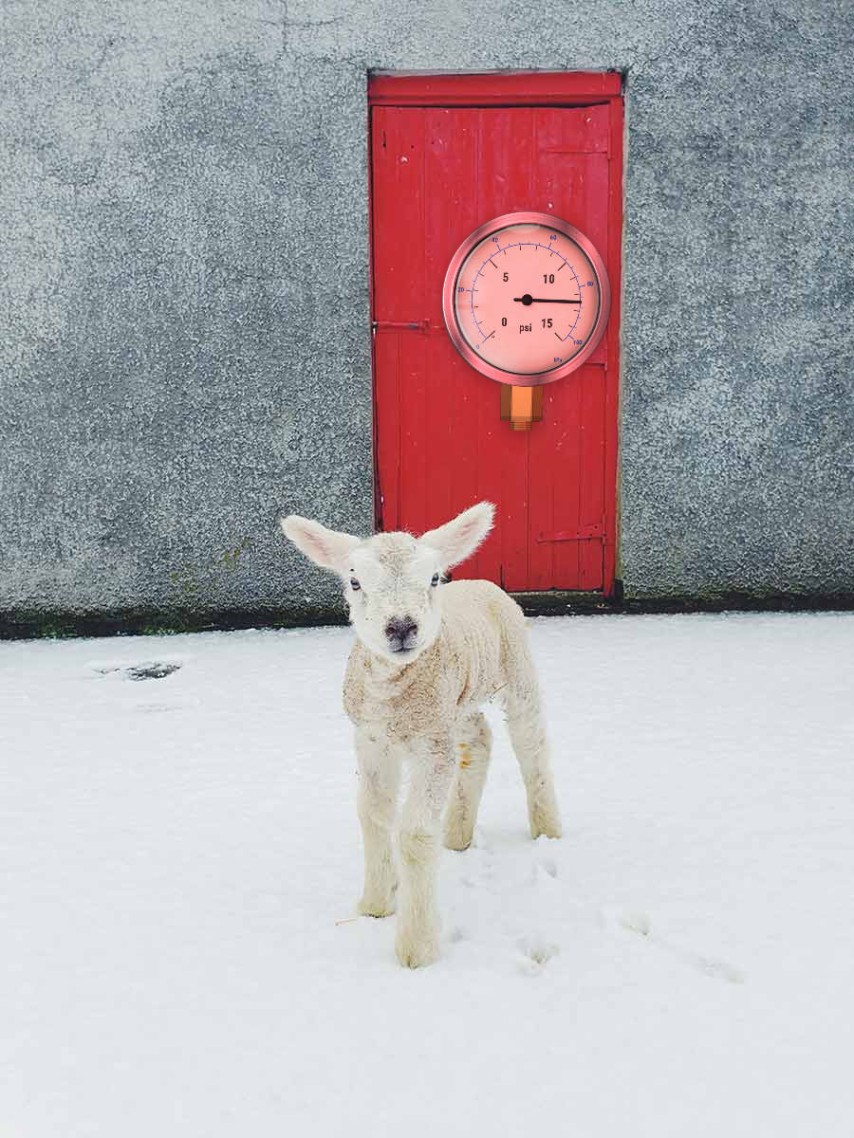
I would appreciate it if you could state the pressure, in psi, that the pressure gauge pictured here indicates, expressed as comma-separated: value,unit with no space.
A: 12.5,psi
